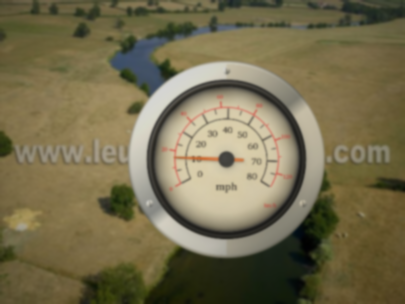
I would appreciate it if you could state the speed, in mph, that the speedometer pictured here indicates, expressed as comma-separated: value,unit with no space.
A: 10,mph
